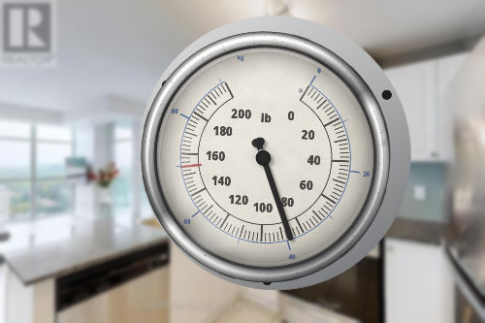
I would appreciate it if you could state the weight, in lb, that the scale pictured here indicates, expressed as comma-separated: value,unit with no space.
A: 86,lb
